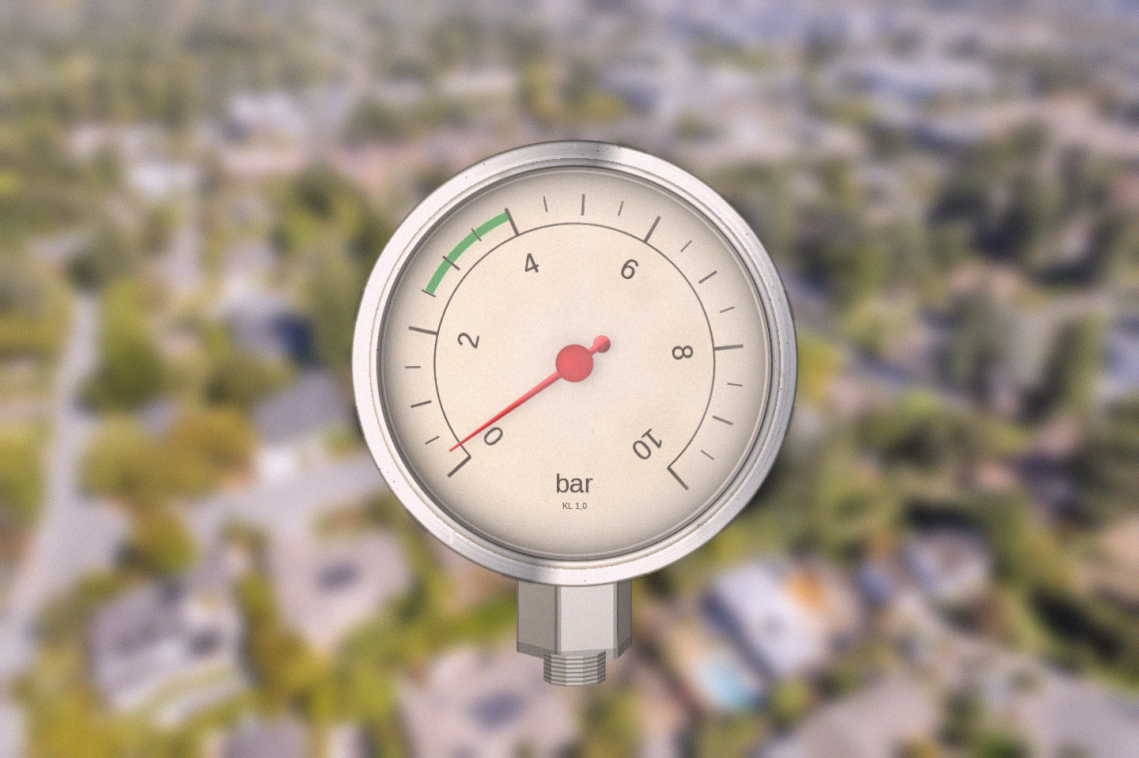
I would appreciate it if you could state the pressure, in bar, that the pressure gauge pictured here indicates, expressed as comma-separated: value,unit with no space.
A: 0.25,bar
